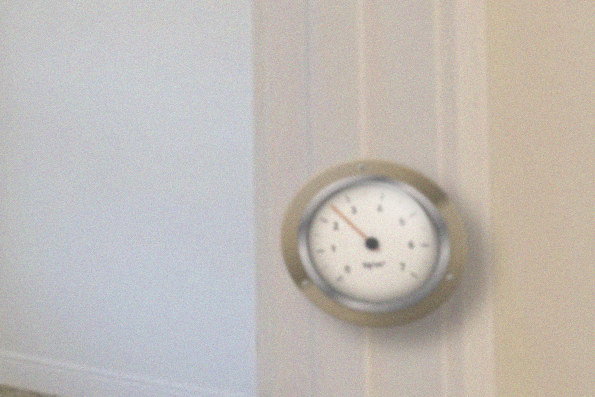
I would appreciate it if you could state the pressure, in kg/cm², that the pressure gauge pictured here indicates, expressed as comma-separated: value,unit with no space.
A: 2.5,kg/cm²
